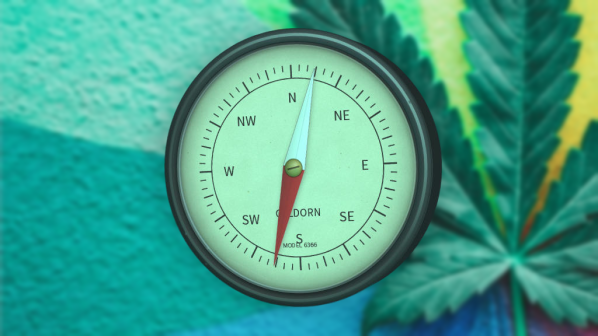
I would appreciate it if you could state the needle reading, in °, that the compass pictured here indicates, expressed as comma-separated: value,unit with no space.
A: 195,°
